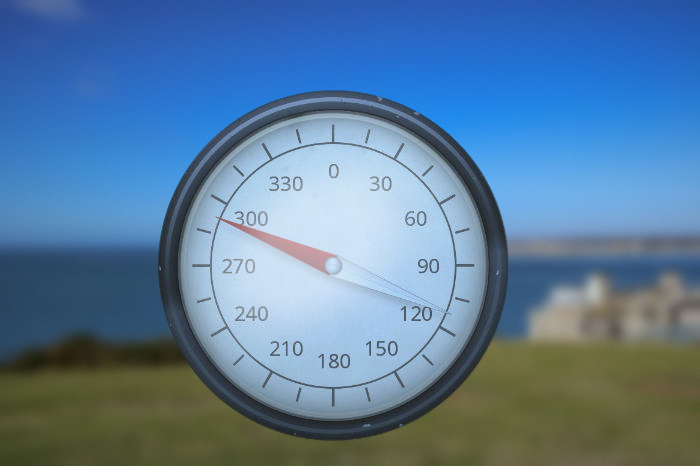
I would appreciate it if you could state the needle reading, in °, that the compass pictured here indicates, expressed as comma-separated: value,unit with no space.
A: 292.5,°
